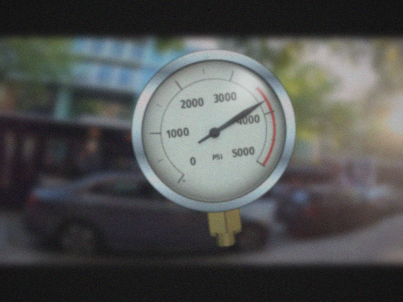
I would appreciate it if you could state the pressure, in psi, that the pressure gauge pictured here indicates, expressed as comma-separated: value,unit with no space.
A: 3750,psi
